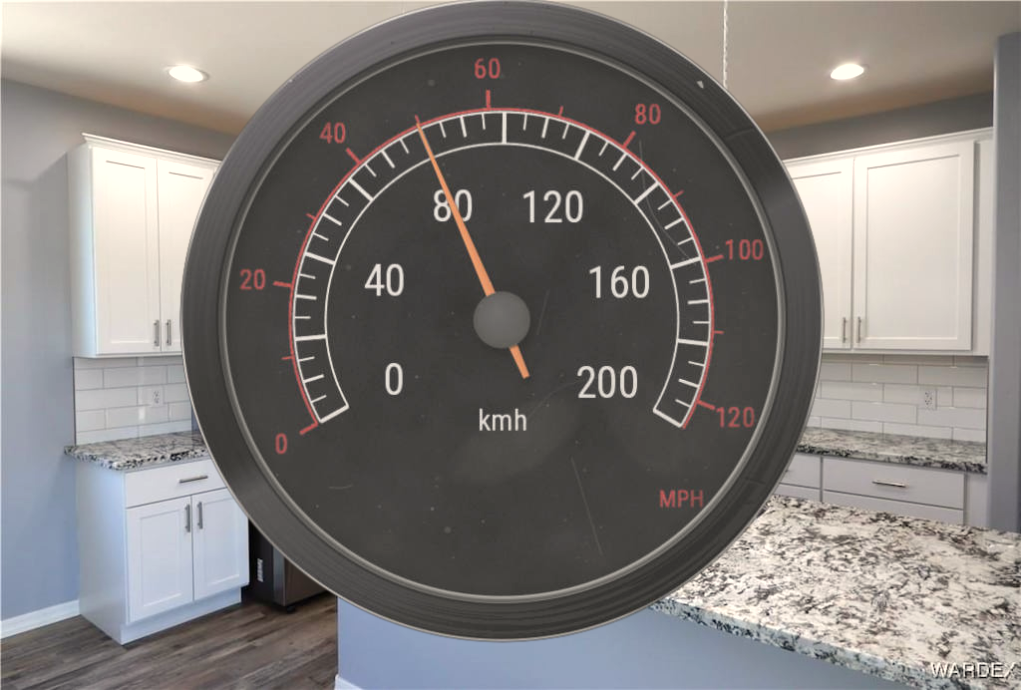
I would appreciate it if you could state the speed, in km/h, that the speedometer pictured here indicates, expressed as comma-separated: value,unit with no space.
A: 80,km/h
